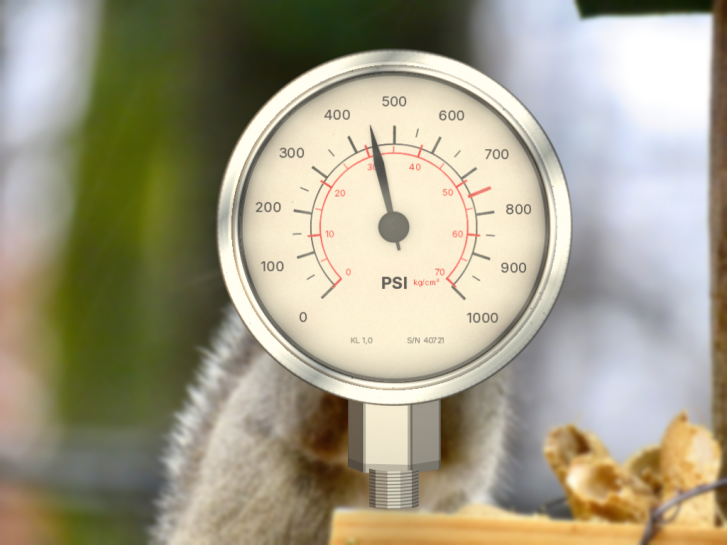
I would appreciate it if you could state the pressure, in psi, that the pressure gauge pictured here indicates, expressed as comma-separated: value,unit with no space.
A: 450,psi
